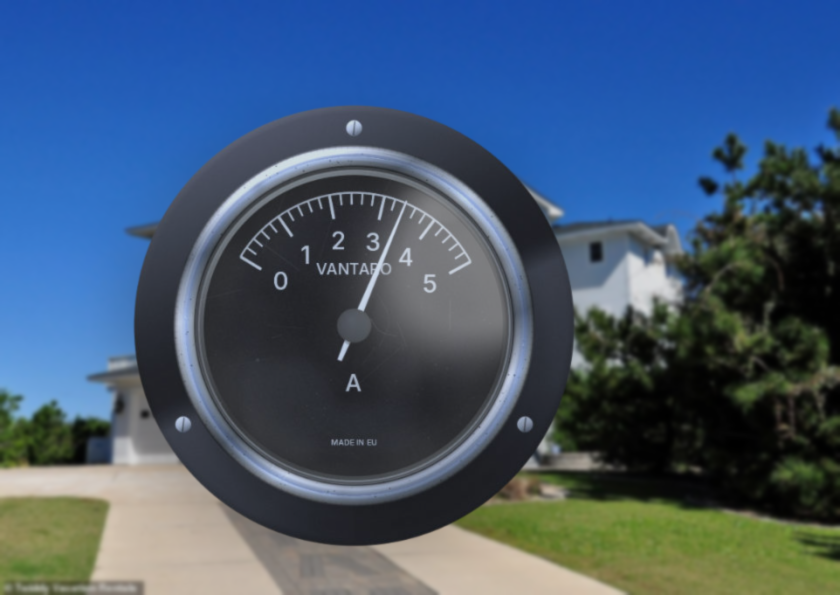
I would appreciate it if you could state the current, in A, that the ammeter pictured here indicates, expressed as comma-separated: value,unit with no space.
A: 3.4,A
